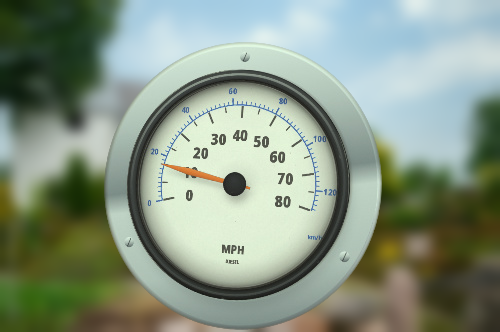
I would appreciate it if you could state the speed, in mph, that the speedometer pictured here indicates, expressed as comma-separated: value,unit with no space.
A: 10,mph
